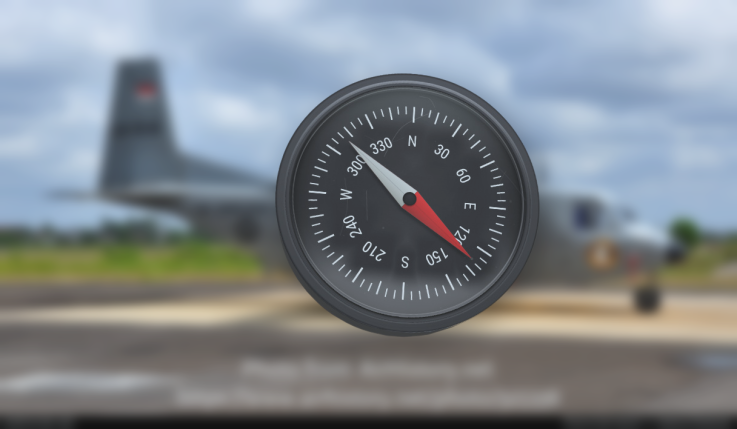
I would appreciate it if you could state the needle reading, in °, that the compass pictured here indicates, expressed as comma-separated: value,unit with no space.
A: 130,°
